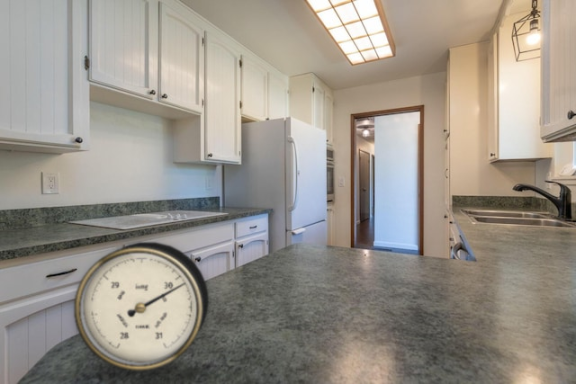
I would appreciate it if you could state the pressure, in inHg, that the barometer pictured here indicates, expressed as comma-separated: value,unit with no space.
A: 30.1,inHg
